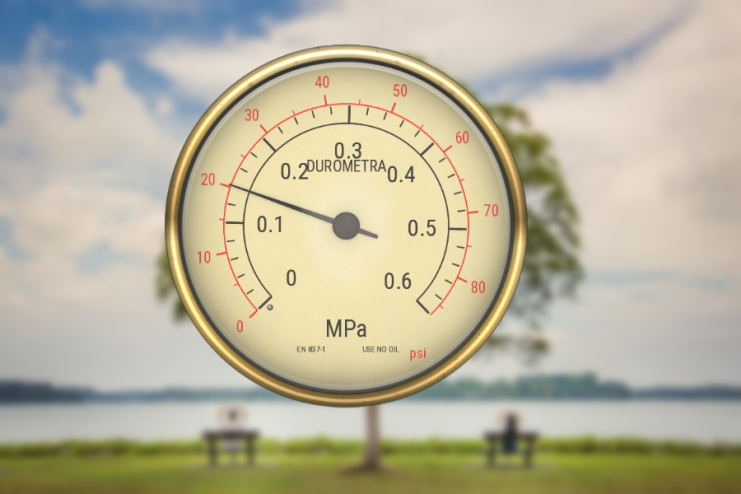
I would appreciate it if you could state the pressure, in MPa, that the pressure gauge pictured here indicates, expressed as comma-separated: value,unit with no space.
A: 0.14,MPa
